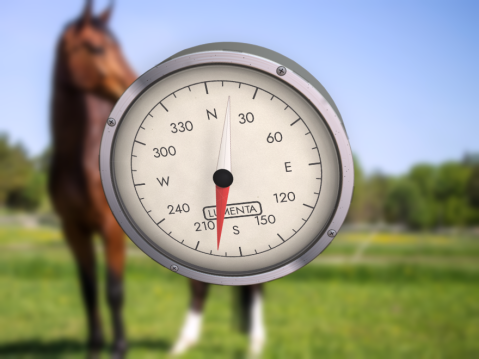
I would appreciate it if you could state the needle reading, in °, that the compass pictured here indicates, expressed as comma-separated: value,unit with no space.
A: 195,°
